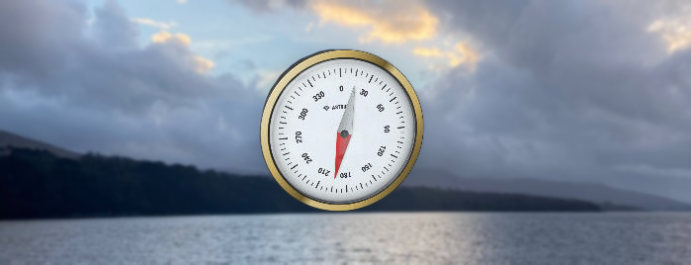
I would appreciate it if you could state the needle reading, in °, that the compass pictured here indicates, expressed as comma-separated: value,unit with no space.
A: 195,°
